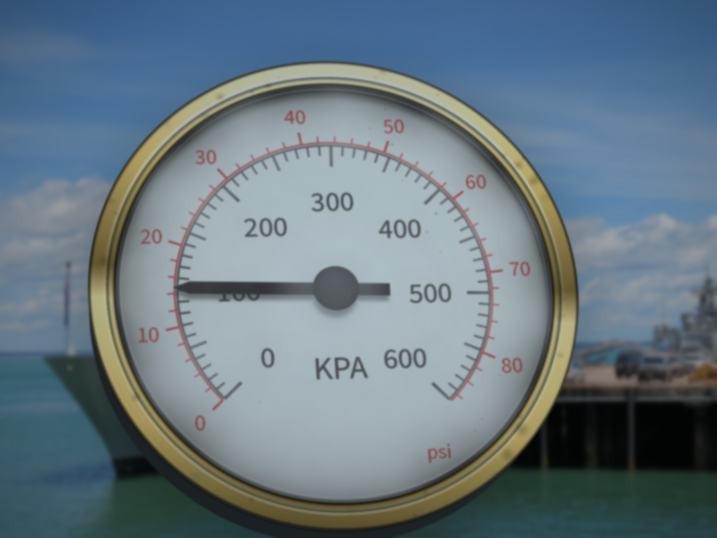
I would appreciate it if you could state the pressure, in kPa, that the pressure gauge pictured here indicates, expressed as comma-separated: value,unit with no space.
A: 100,kPa
